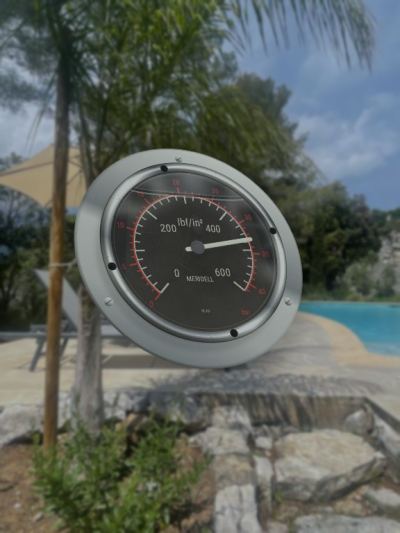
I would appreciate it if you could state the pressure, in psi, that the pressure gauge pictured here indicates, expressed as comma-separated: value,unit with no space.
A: 480,psi
